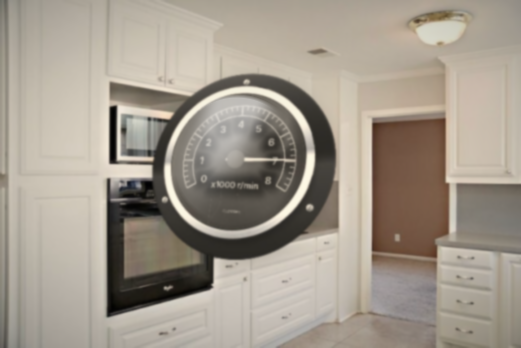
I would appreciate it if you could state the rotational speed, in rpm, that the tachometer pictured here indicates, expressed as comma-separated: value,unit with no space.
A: 7000,rpm
